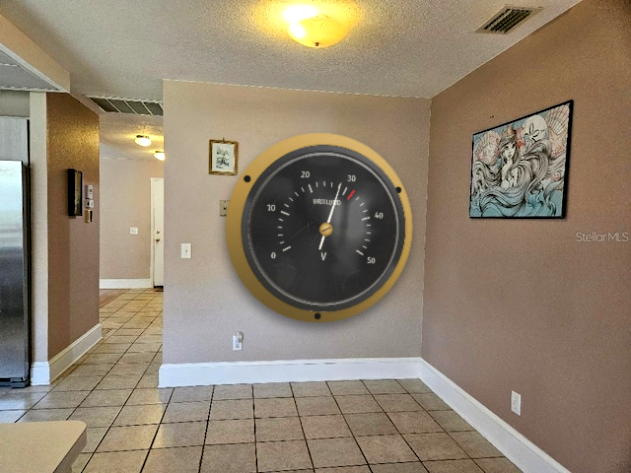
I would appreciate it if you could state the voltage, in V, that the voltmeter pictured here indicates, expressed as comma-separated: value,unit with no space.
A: 28,V
